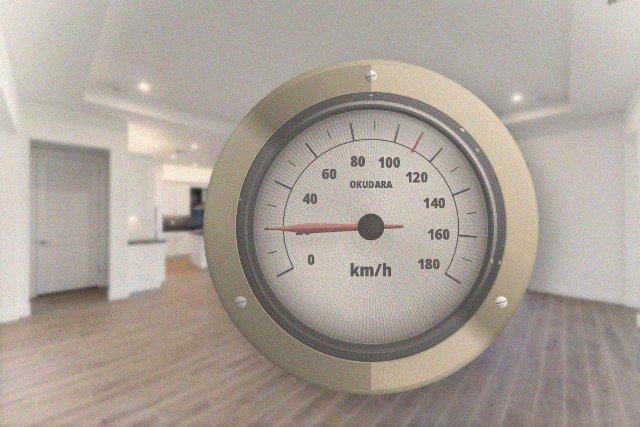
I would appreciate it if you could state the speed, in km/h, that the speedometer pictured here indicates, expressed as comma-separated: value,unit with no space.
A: 20,km/h
